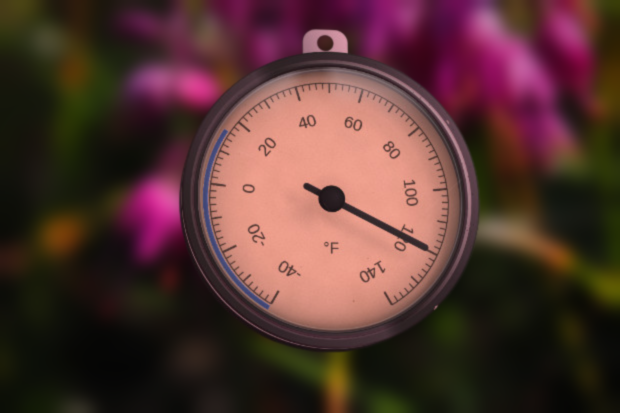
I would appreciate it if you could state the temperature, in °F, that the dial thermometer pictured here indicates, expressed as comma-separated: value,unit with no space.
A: 120,°F
